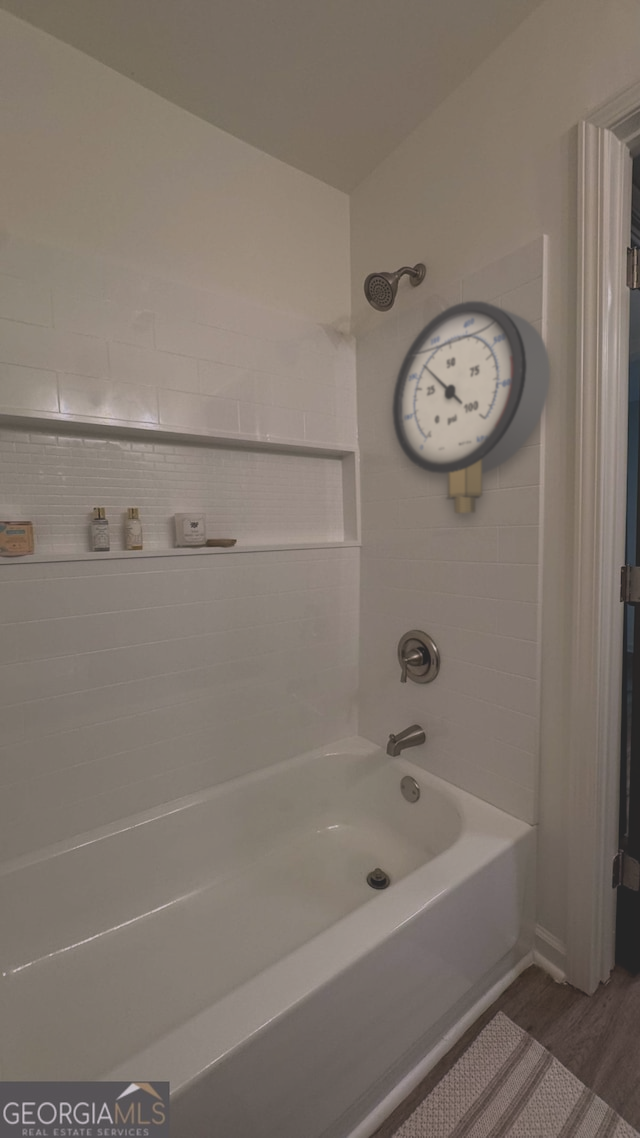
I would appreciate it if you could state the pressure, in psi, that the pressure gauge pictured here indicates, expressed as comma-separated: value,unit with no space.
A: 35,psi
